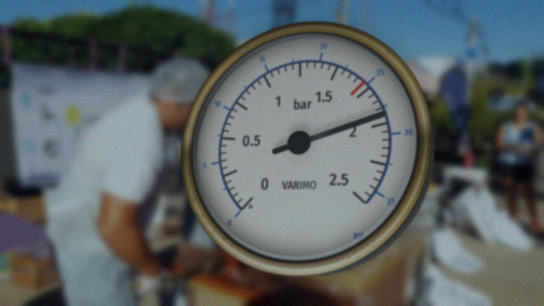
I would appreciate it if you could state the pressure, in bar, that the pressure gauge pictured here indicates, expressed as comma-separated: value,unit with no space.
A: 1.95,bar
